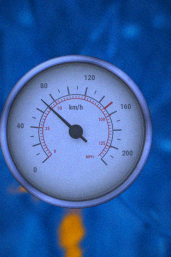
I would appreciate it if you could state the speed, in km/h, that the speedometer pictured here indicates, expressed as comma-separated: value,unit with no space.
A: 70,km/h
